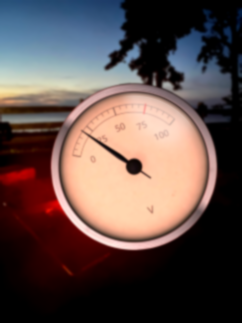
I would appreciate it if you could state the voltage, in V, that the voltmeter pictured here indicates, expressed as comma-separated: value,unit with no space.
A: 20,V
